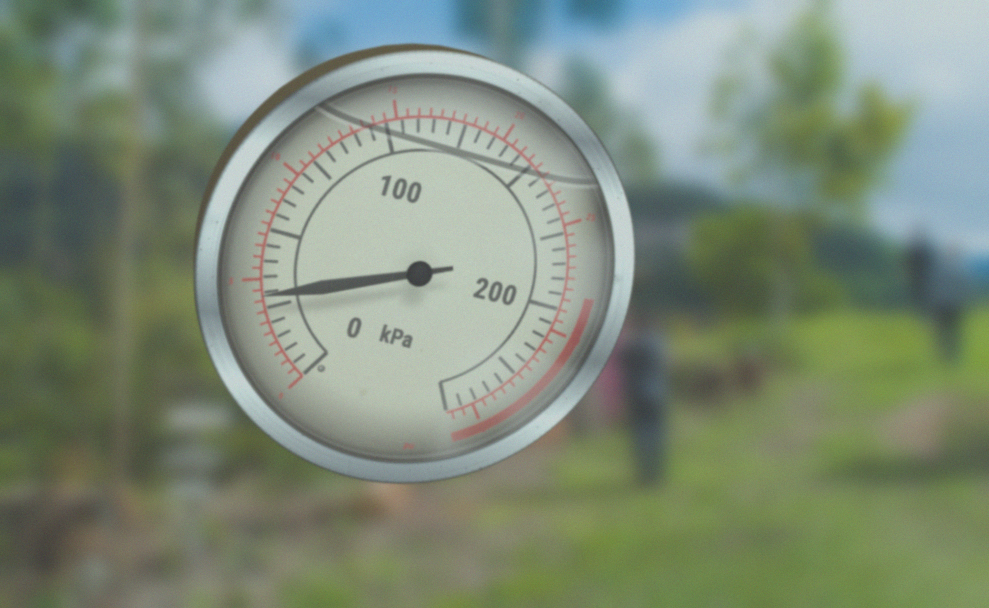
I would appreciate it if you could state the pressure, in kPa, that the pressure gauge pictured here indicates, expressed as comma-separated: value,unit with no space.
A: 30,kPa
